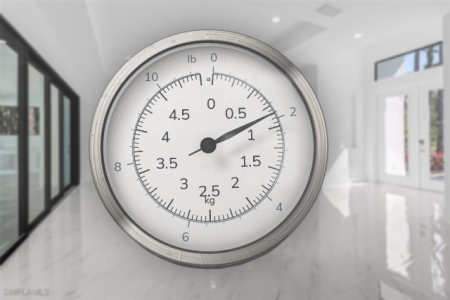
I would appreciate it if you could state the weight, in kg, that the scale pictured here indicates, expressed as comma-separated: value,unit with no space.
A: 0.85,kg
